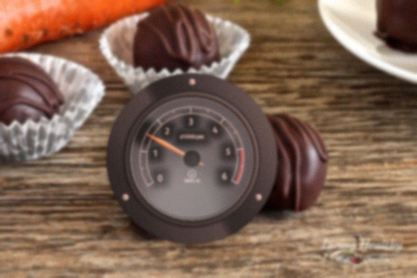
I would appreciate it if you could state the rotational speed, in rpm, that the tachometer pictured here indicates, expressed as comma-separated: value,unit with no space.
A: 1500,rpm
